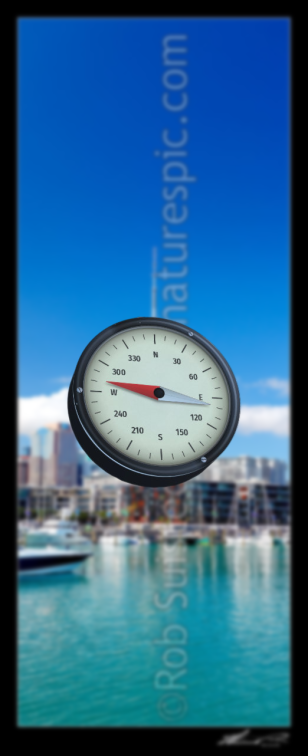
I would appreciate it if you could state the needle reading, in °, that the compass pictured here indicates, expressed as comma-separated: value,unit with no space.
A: 280,°
